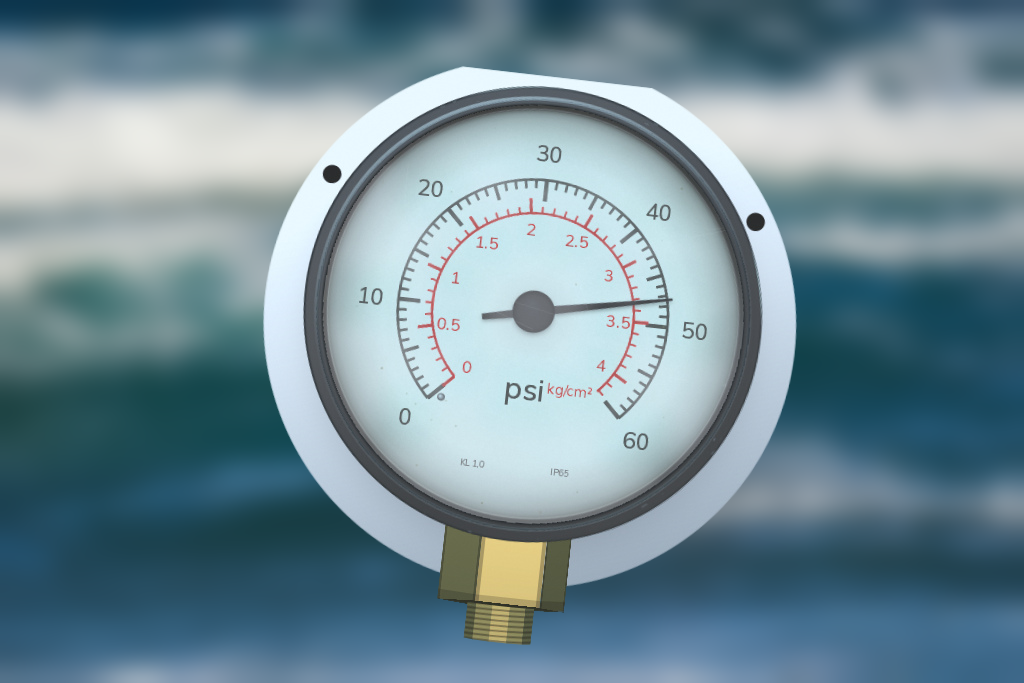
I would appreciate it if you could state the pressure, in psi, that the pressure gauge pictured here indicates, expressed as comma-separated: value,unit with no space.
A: 47.5,psi
